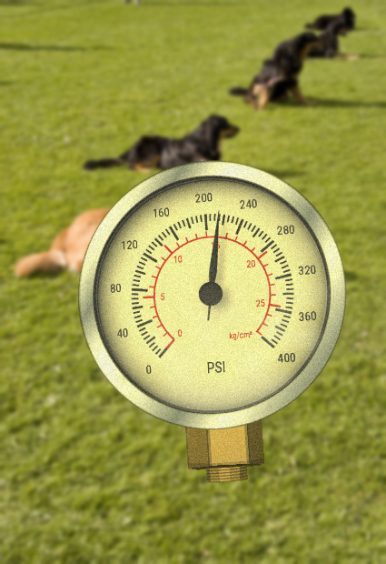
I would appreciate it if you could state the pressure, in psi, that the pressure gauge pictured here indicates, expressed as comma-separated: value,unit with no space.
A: 215,psi
